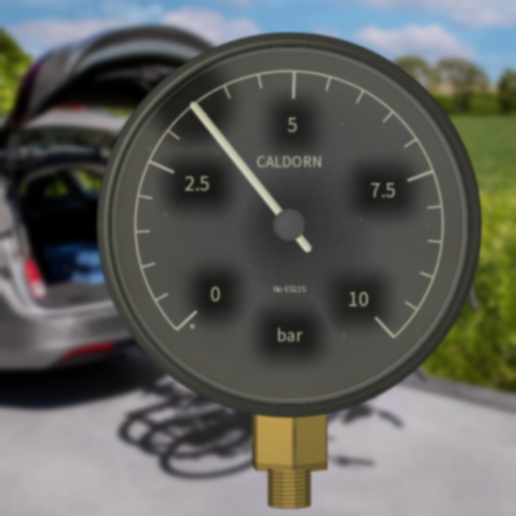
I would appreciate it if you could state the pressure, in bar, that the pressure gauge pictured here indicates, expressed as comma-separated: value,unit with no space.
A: 3.5,bar
